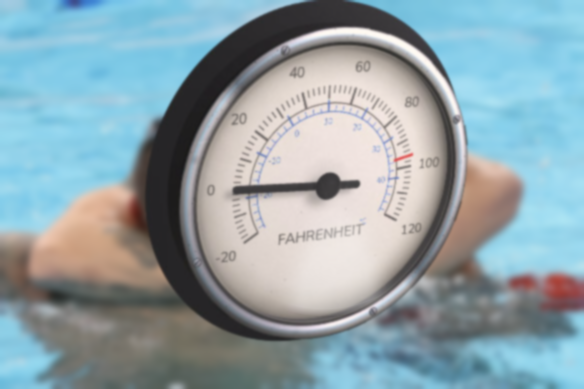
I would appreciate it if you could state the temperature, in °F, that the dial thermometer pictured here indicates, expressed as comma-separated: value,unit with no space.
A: 0,°F
